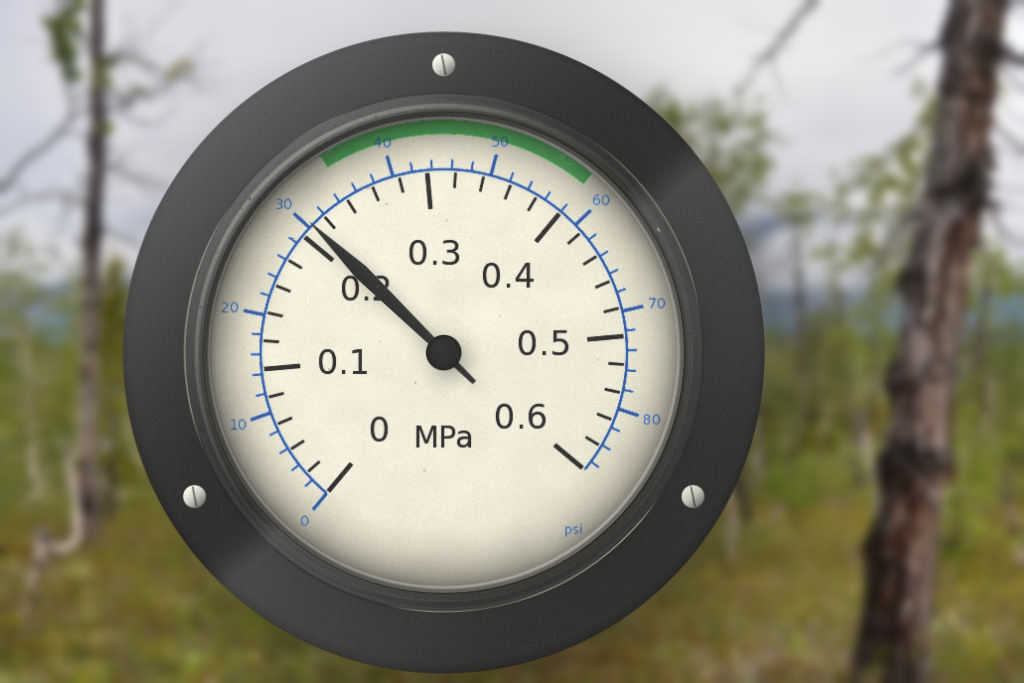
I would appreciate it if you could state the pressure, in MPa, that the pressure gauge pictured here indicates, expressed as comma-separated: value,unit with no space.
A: 0.21,MPa
